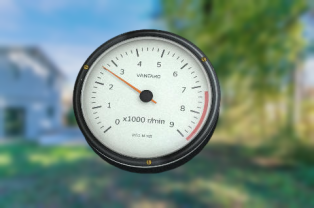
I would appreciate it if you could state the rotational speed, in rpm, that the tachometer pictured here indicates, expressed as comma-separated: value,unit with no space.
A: 2600,rpm
